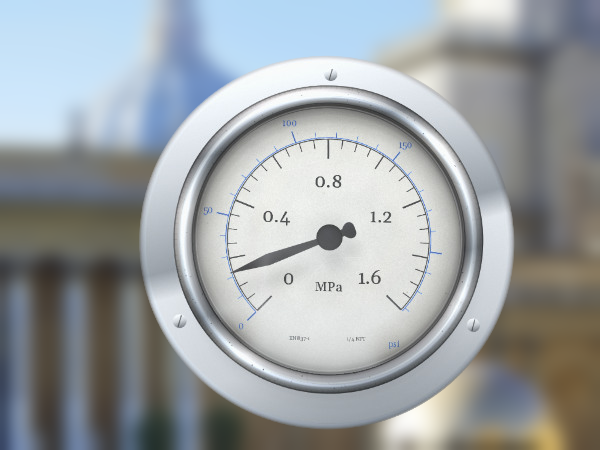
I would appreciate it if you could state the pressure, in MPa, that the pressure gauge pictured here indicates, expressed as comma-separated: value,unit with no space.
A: 0.15,MPa
